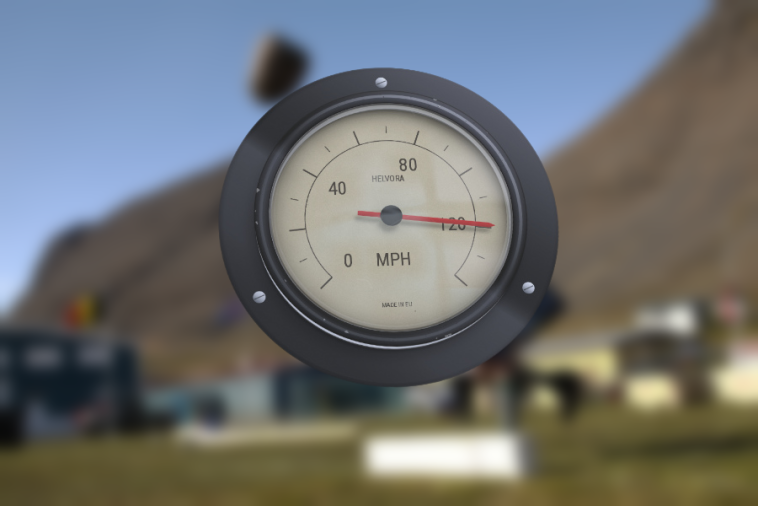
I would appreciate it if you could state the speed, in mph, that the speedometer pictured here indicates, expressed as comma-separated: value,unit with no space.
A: 120,mph
